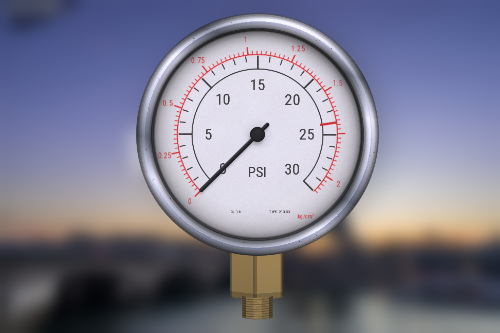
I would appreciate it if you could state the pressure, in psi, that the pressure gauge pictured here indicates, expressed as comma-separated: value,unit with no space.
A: 0,psi
